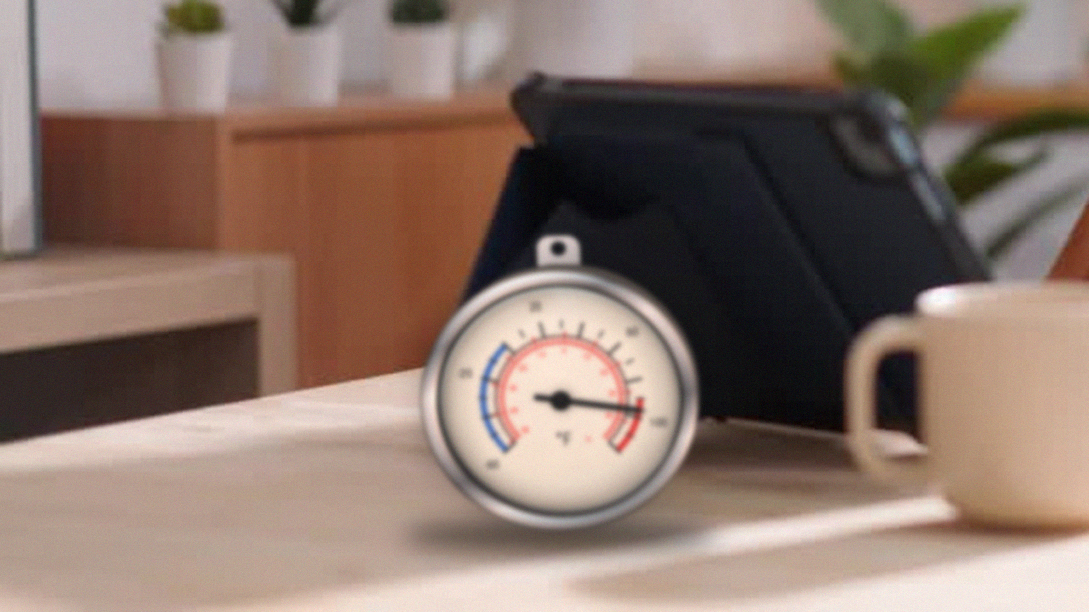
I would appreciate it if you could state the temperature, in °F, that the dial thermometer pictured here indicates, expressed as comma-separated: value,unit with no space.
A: 95,°F
